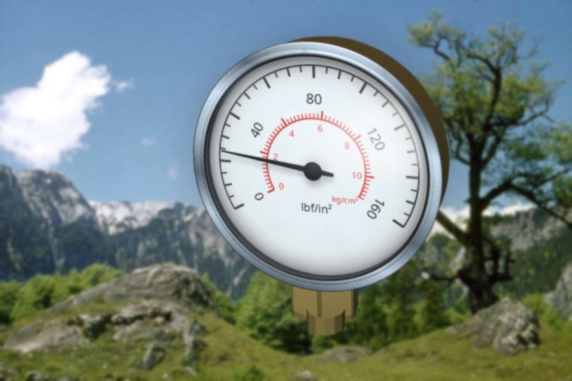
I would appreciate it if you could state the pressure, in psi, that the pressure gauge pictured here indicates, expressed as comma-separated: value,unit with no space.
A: 25,psi
